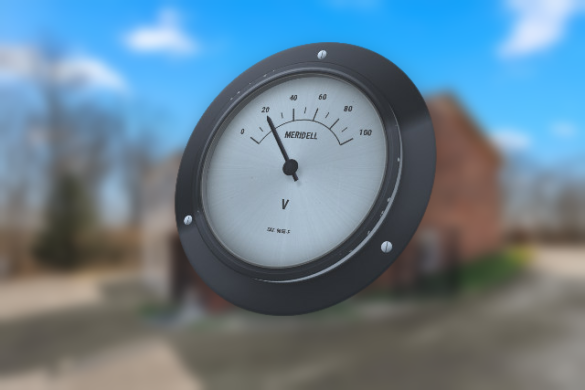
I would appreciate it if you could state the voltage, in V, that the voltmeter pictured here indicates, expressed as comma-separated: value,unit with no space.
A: 20,V
